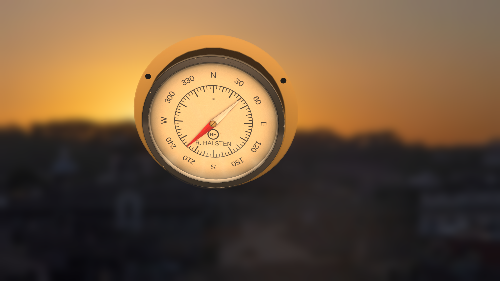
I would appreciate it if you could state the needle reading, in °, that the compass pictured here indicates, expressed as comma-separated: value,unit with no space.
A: 225,°
